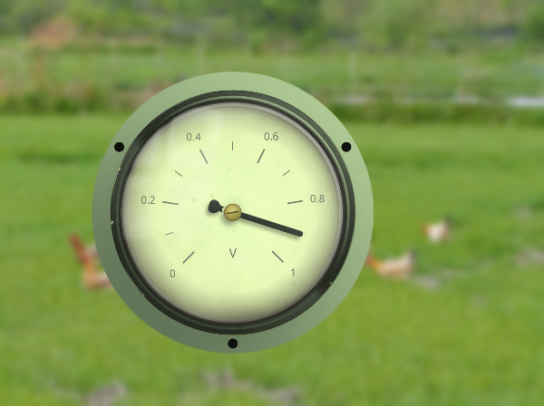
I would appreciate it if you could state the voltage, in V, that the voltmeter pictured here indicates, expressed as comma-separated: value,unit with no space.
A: 0.9,V
